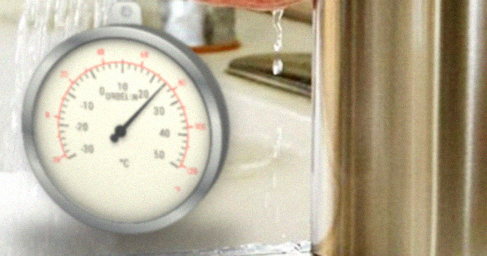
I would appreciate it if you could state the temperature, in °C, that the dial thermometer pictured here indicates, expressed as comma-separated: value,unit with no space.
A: 24,°C
